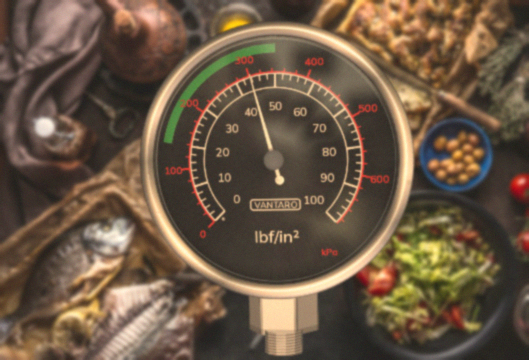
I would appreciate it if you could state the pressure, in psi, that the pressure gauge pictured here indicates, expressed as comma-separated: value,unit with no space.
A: 44,psi
